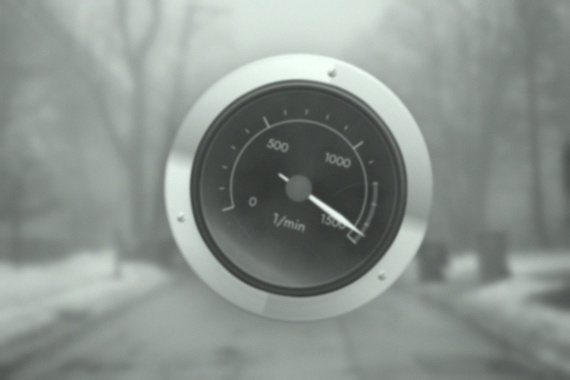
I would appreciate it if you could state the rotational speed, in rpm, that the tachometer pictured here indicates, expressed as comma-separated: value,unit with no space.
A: 1450,rpm
